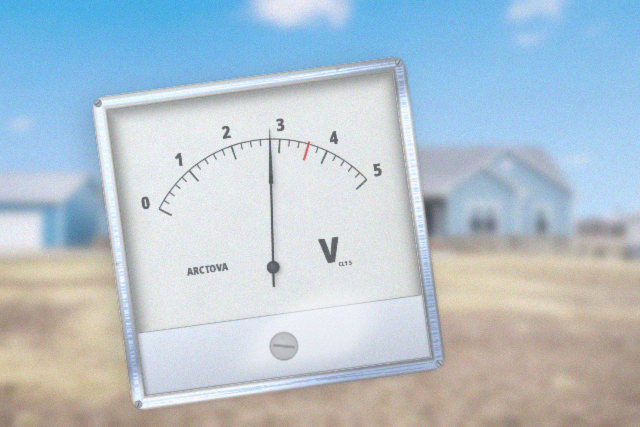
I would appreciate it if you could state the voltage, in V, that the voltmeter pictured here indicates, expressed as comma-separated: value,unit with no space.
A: 2.8,V
